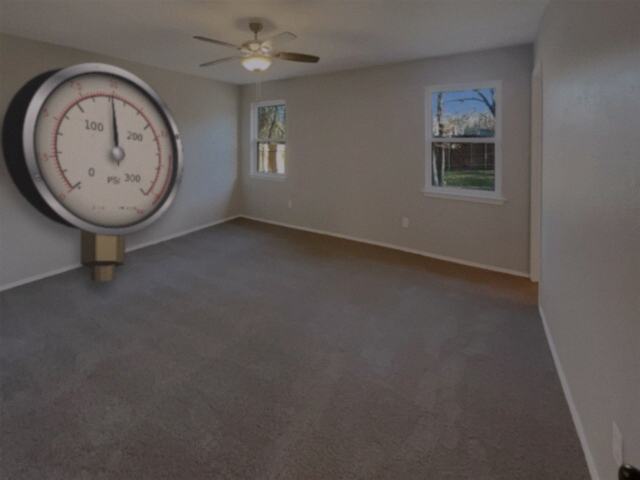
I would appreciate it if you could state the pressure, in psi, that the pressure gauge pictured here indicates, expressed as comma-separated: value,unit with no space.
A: 140,psi
